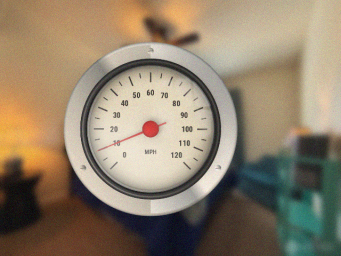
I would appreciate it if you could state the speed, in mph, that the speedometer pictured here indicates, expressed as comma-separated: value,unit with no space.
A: 10,mph
